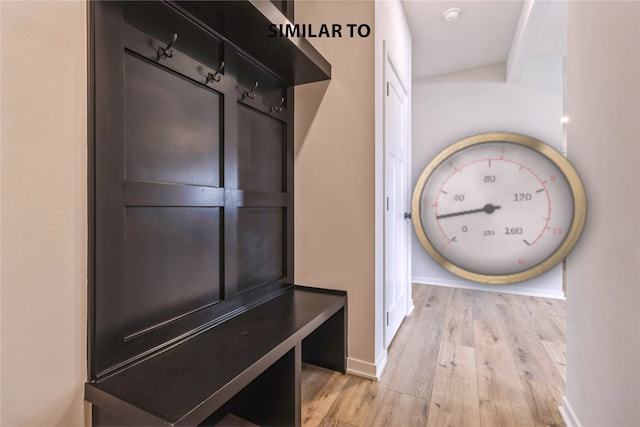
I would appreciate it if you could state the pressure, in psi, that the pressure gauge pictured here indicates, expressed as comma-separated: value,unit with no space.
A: 20,psi
